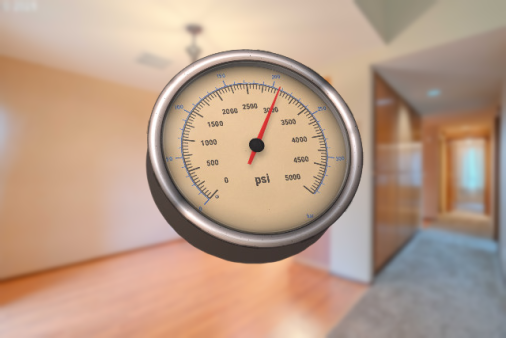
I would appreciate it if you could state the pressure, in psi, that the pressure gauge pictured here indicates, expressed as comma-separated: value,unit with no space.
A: 3000,psi
